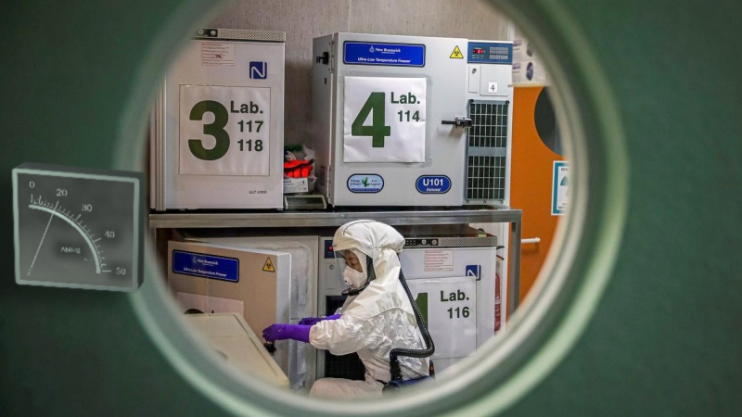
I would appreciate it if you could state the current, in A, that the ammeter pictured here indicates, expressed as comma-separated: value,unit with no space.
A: 20,A
